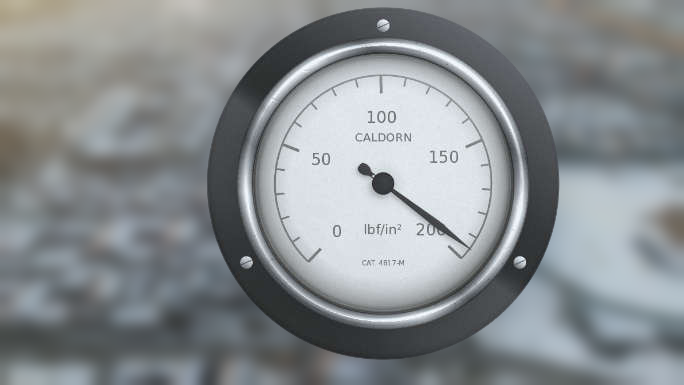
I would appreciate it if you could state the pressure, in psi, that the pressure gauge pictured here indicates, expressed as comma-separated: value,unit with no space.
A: 195,psi
